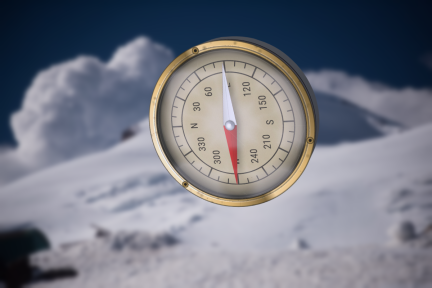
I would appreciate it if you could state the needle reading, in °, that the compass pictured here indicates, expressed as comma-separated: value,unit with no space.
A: 270,°
